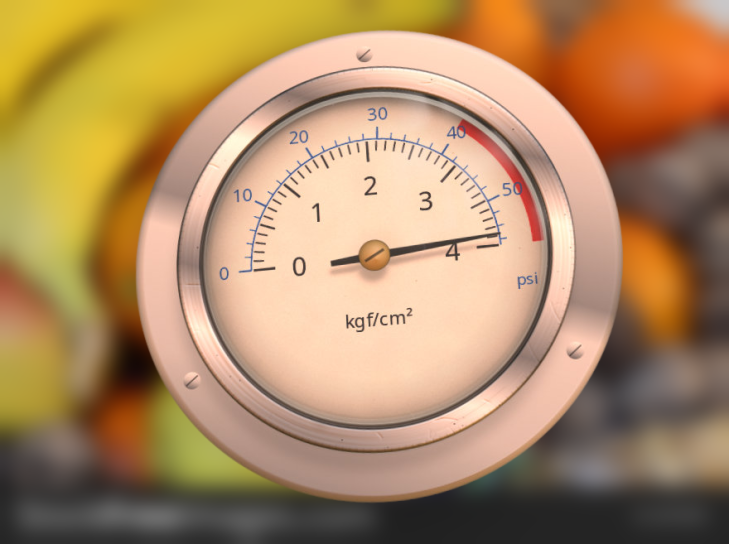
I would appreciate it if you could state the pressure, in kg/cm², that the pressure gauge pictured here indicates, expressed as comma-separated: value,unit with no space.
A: 3.9,kg/cm²
